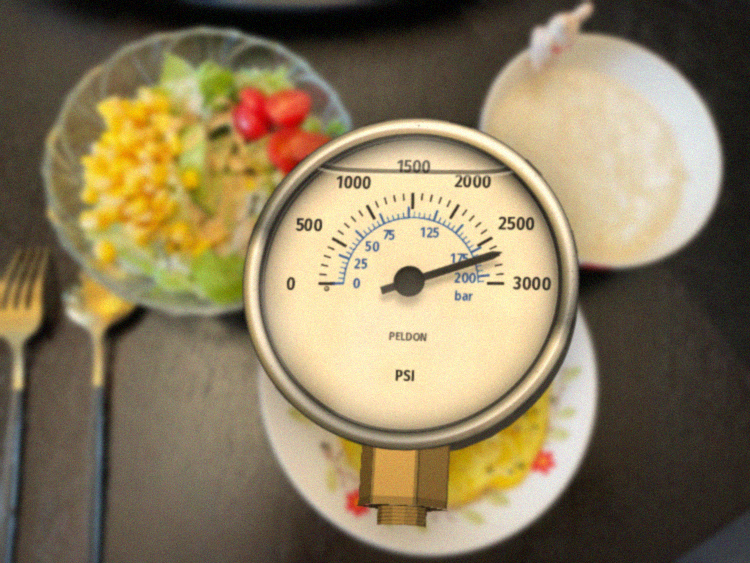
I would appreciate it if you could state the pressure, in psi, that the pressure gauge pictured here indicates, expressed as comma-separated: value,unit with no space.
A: 2700,psi
